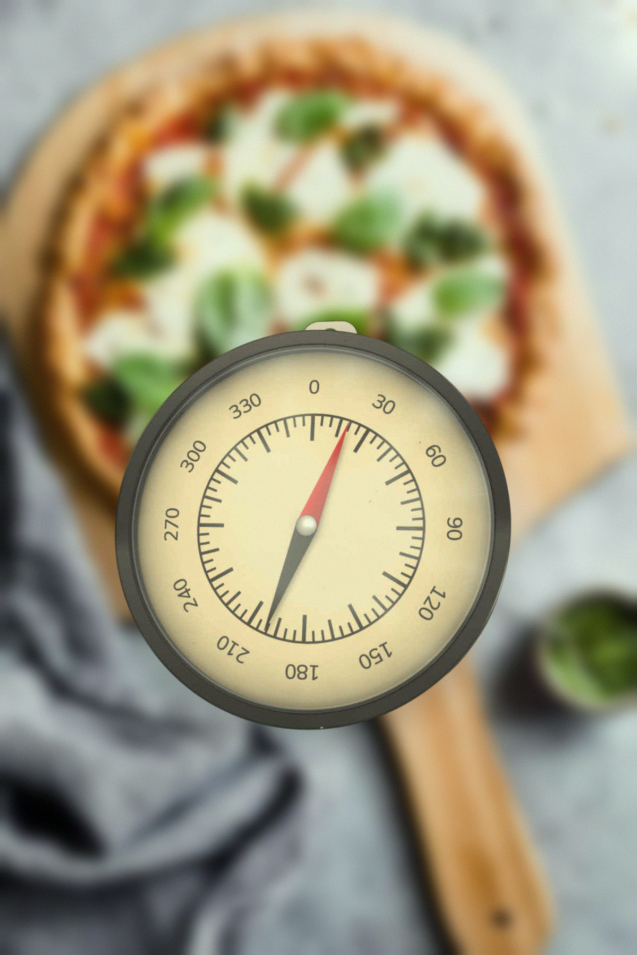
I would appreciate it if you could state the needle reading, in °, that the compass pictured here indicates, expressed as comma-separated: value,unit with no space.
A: 20,°
